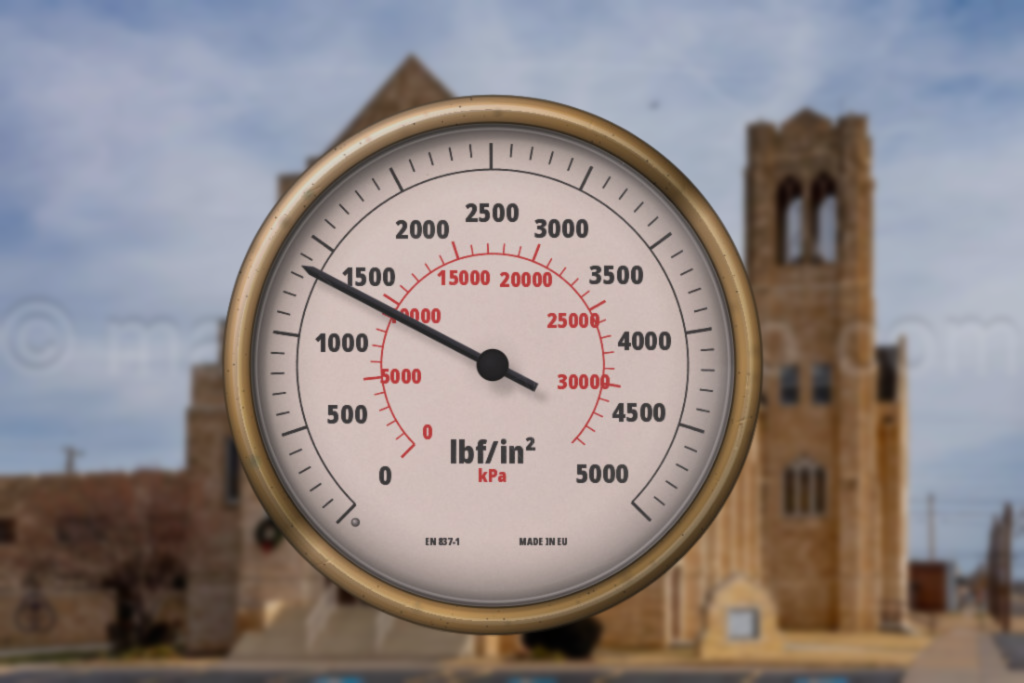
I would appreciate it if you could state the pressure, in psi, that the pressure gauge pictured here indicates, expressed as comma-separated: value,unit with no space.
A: 1350,psi
